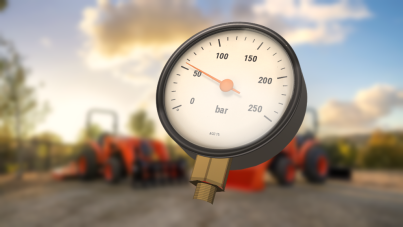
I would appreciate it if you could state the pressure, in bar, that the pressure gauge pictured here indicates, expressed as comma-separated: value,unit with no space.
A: 55,bar
